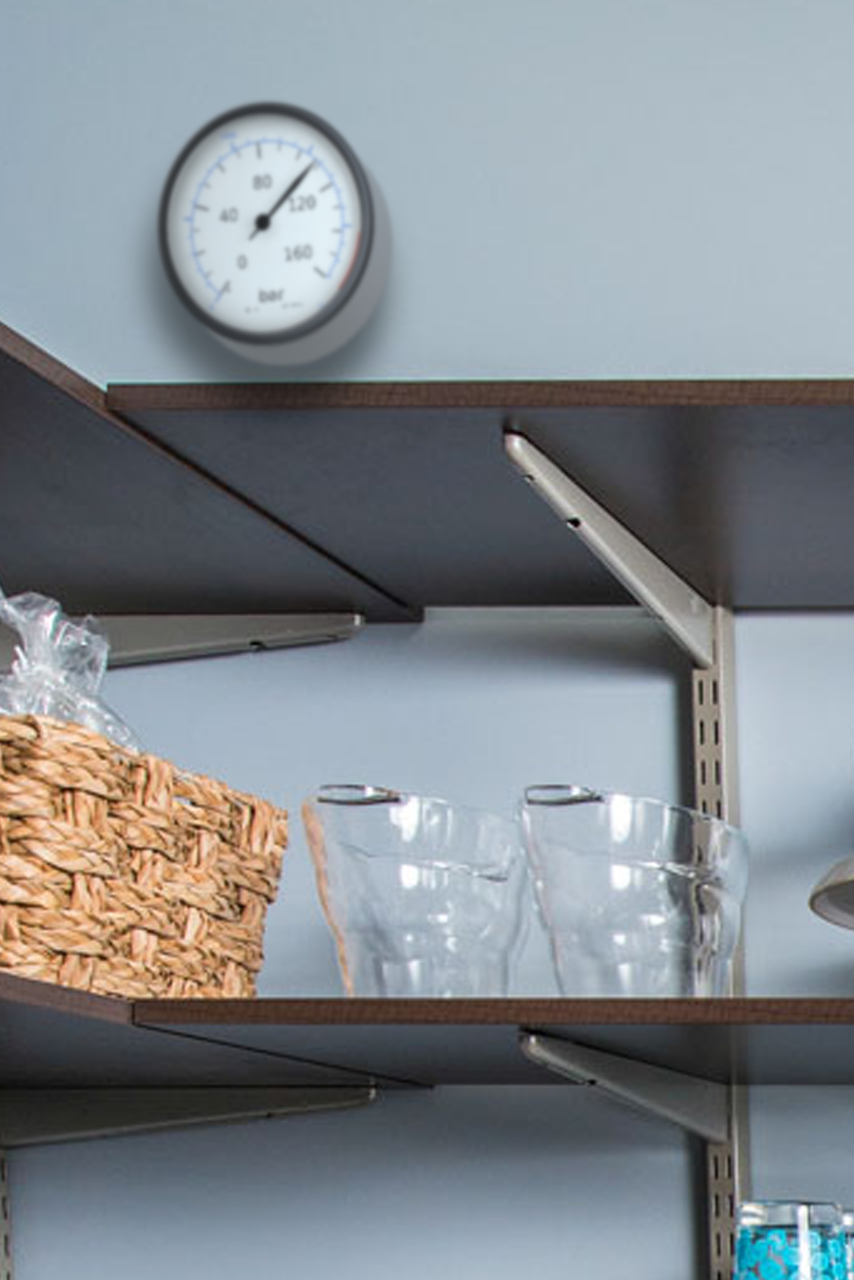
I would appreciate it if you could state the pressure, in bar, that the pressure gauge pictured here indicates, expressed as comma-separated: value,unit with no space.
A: 110,bar
